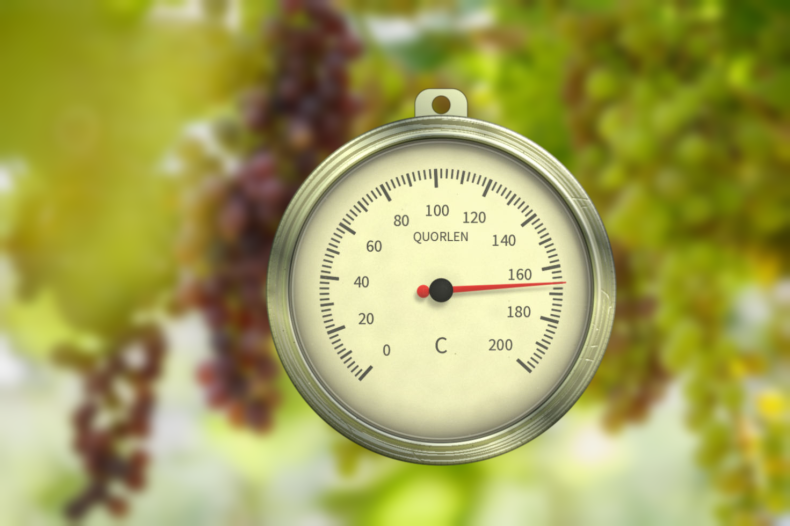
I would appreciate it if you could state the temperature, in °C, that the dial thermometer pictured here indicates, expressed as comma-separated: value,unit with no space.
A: 166,°C
